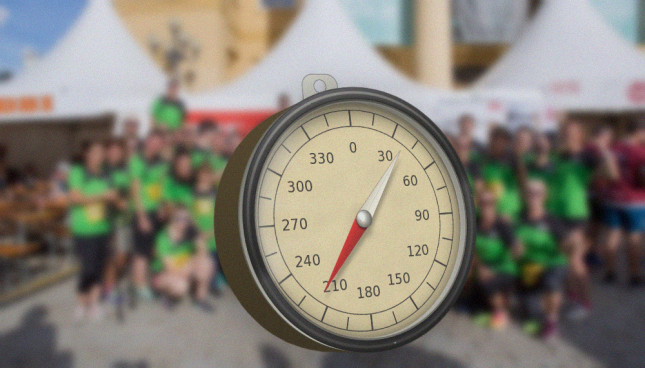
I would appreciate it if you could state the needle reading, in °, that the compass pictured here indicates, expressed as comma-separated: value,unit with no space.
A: 217.5,°
